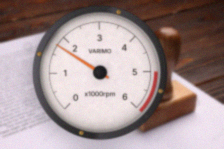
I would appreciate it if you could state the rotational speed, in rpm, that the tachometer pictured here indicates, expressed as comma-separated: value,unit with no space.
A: 1750,rpm
